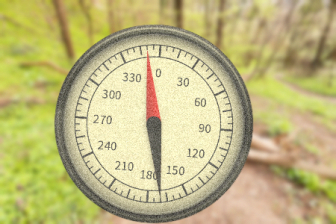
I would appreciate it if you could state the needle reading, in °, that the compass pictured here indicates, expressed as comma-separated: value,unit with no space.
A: 350,°
